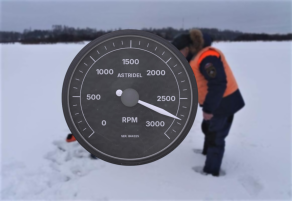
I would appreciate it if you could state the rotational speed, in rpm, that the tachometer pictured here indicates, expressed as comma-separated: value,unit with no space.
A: 2750,rpm
